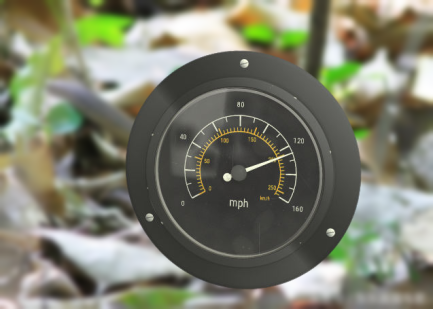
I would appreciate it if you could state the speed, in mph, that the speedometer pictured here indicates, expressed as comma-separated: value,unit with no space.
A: 125,mph
